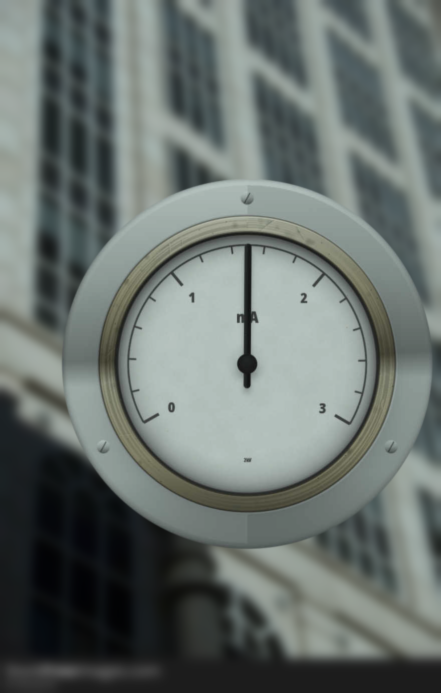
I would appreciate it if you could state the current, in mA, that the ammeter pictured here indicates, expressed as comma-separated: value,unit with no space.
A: 1.5,mA
